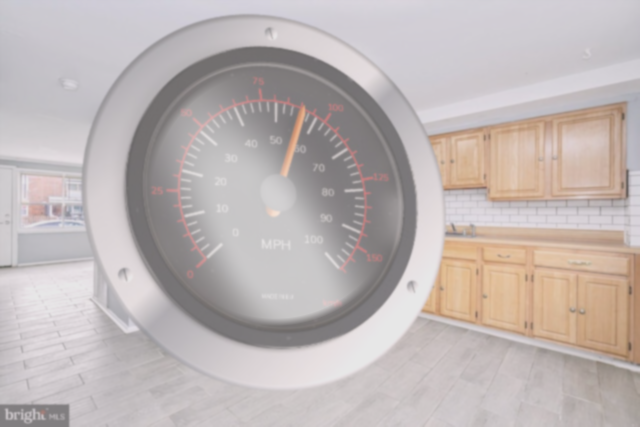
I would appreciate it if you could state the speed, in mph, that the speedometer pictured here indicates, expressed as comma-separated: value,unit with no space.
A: 56,mph
